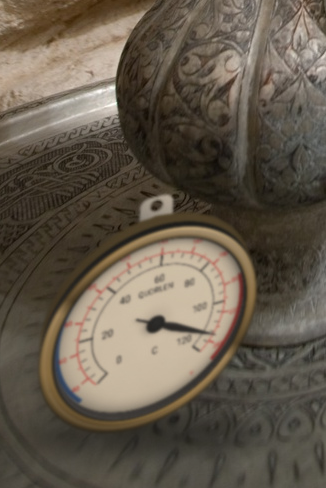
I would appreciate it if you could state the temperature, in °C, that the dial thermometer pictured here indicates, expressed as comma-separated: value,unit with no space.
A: 112,°C
